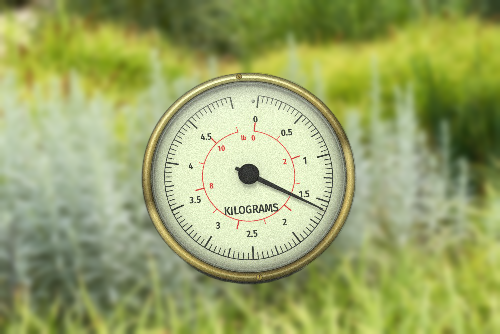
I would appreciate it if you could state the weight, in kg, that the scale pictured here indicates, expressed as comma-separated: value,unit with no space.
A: 1.6,kg
